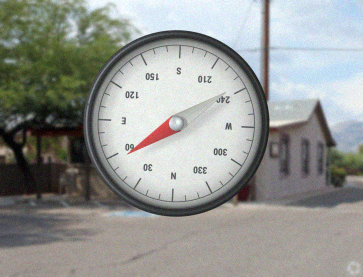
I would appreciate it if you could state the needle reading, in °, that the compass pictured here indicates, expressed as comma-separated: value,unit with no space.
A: 55,°
